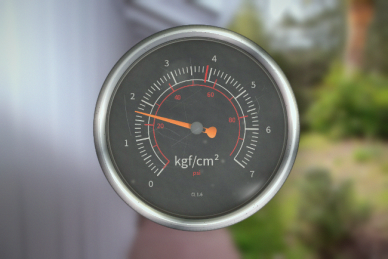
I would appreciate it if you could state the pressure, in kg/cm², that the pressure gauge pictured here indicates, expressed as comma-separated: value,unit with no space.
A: 1.7,kg/cm²
